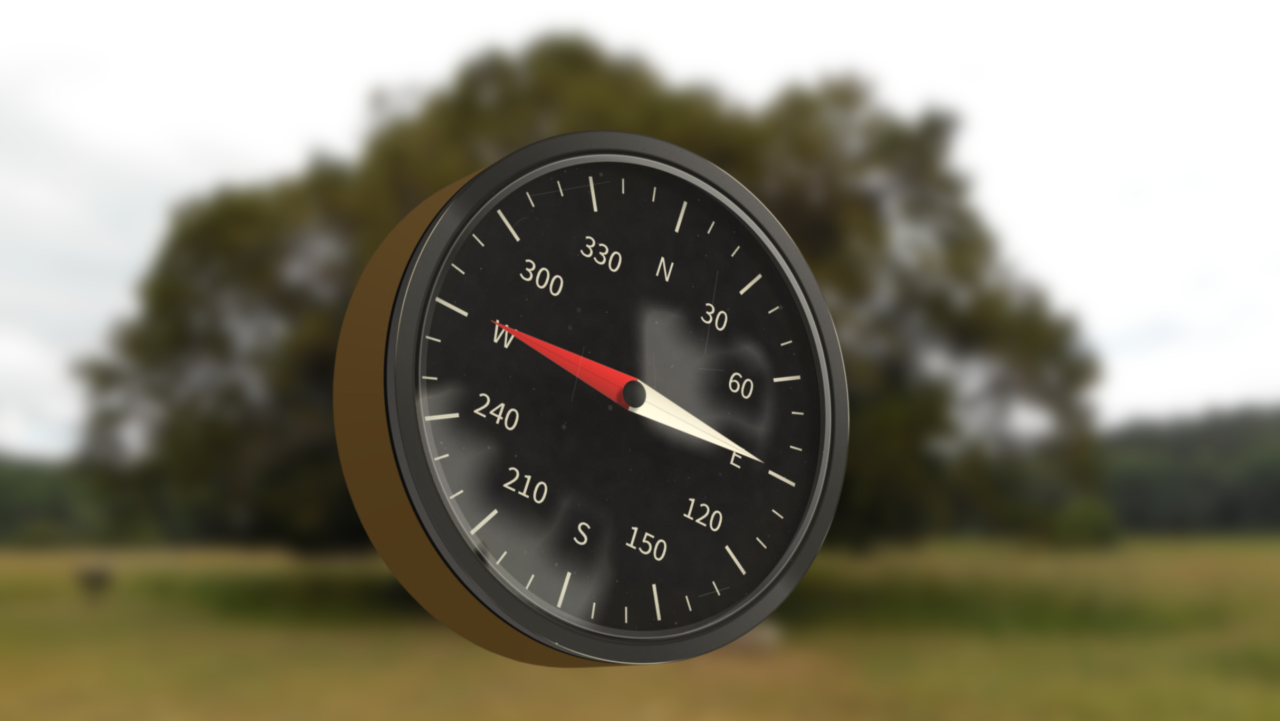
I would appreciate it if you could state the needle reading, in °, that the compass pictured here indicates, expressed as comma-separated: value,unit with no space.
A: 270,°
